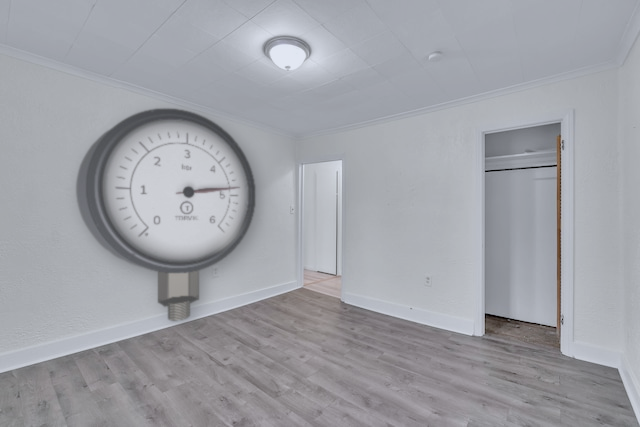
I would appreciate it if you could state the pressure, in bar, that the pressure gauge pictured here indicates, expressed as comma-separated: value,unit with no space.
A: 4.8,bar
